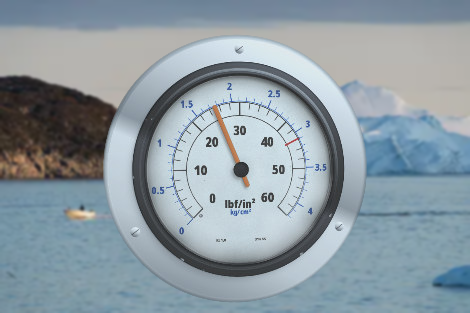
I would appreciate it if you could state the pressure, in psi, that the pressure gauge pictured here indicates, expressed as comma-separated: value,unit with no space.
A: 25,psi
